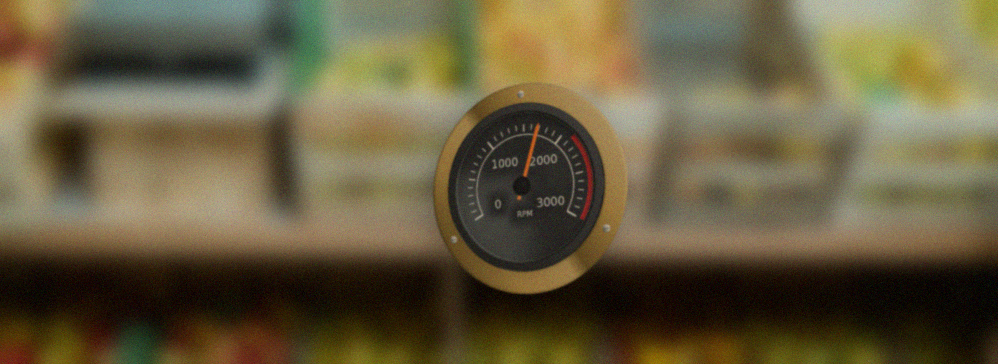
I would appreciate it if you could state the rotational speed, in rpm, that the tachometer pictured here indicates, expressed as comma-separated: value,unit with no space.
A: 1700,rpm
